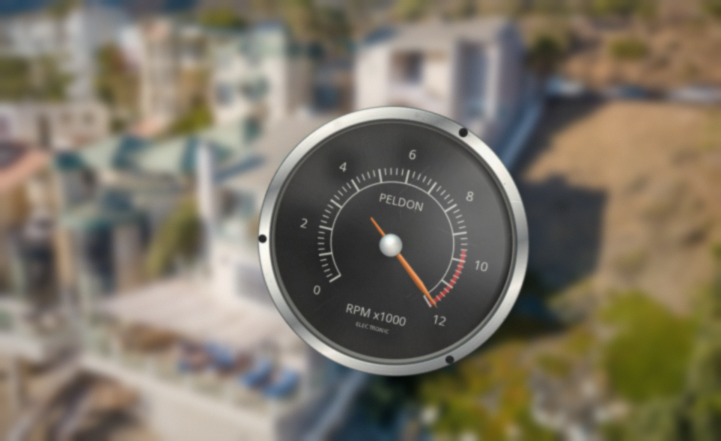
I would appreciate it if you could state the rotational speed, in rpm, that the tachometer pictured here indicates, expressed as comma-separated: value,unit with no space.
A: 11800,rpm
